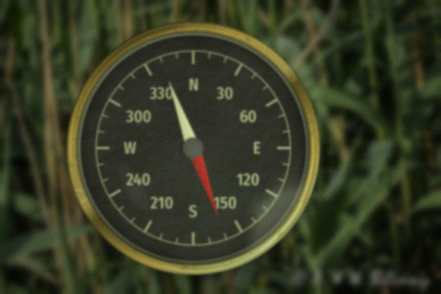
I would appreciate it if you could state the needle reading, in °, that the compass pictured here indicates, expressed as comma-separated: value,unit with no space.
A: 160,°
